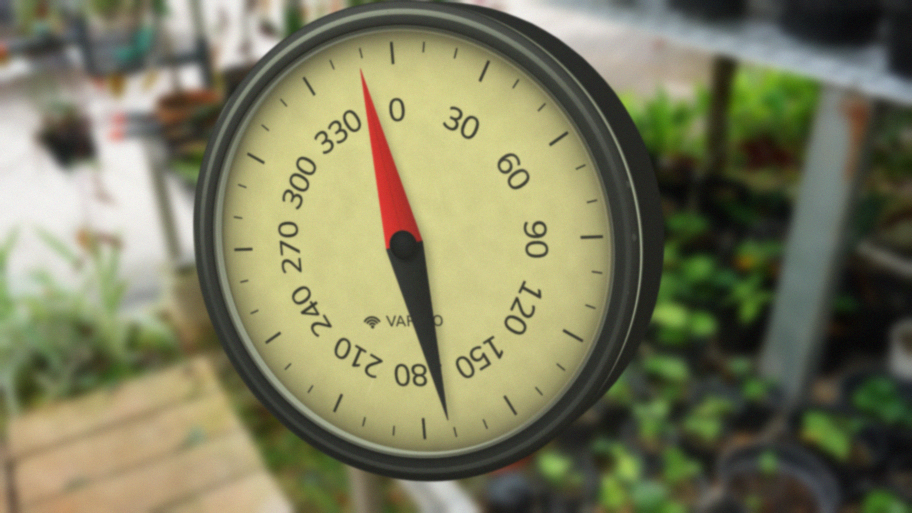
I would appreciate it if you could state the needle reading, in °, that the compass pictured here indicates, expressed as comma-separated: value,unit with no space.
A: 350,°
